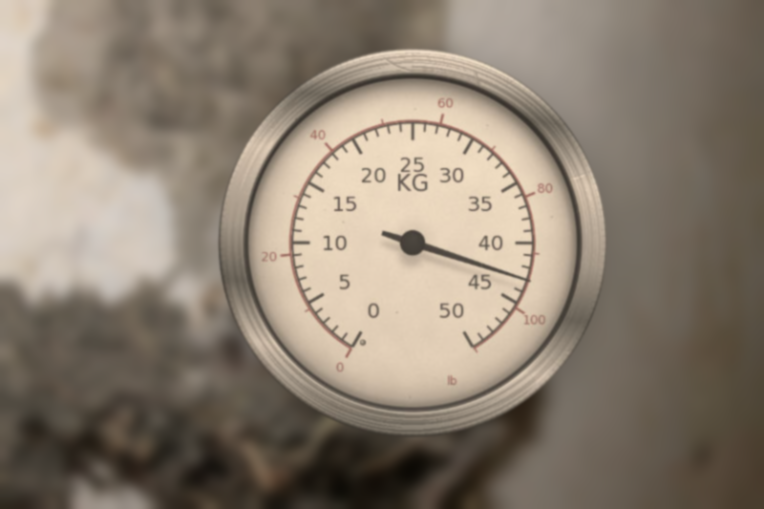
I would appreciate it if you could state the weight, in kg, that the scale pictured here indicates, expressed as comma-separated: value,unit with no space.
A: 43,kg
